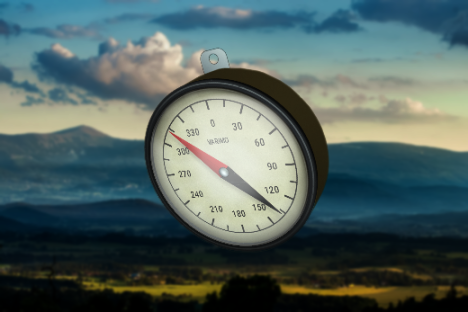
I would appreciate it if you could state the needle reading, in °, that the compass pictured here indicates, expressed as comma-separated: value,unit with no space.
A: 315,°
